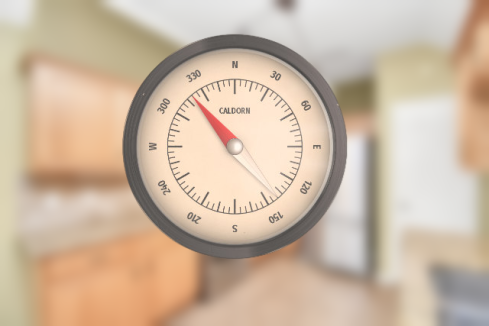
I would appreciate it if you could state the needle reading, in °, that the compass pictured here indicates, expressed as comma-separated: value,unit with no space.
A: 320,°
